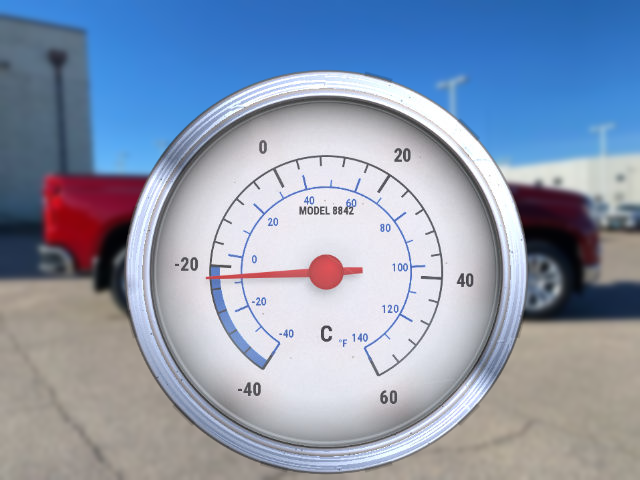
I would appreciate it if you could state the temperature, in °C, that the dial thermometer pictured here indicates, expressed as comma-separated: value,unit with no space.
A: -22,°C
